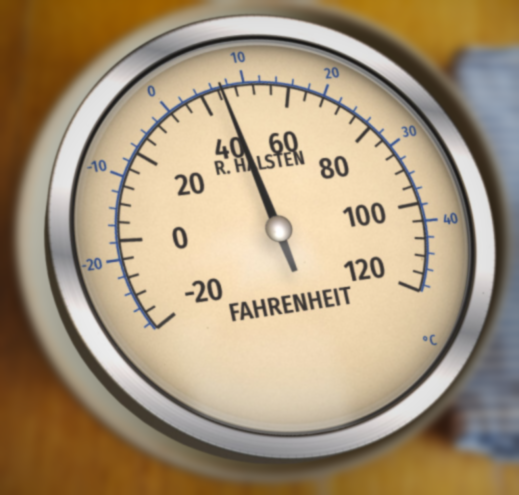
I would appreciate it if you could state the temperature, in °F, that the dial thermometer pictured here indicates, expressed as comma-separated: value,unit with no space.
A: 44,°F
